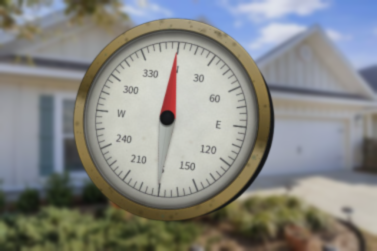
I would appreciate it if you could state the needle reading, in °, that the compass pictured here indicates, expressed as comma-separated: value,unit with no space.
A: 0,°
